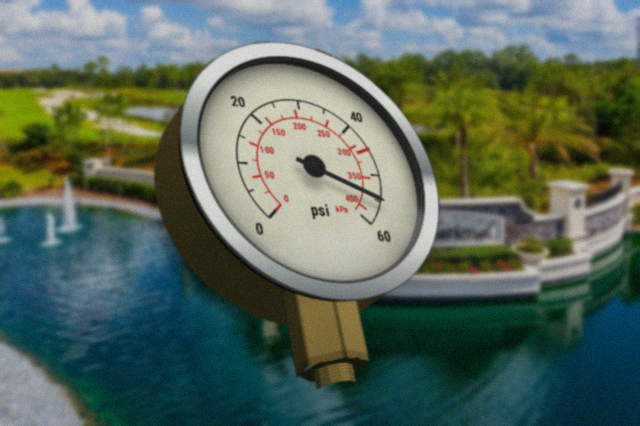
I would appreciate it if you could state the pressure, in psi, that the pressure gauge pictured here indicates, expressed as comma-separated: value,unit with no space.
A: 55,psi
